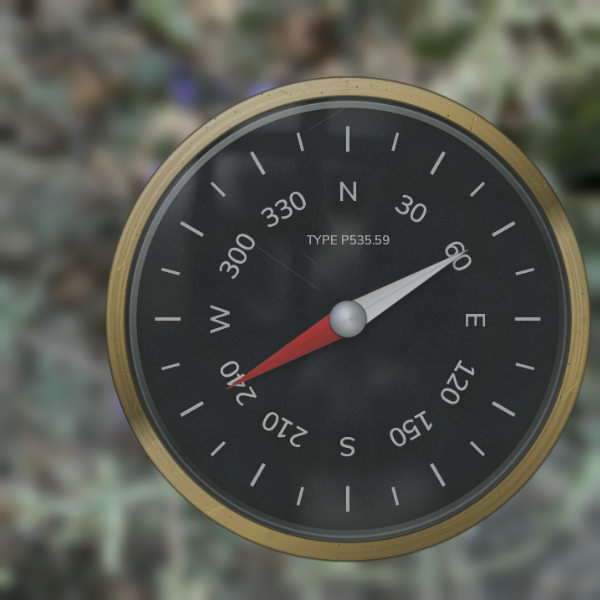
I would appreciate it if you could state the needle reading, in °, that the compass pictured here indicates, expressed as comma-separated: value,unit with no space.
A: 240,°
